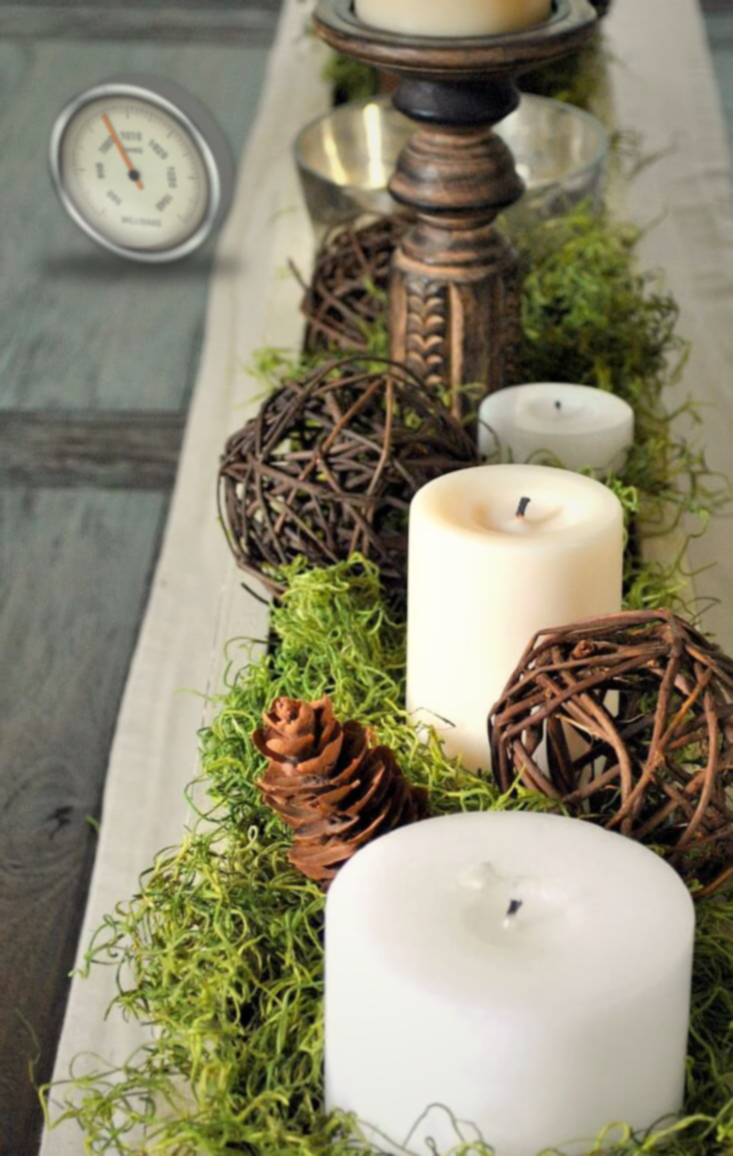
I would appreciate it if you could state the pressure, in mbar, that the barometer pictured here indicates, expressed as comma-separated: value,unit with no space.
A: 1005,mbar
